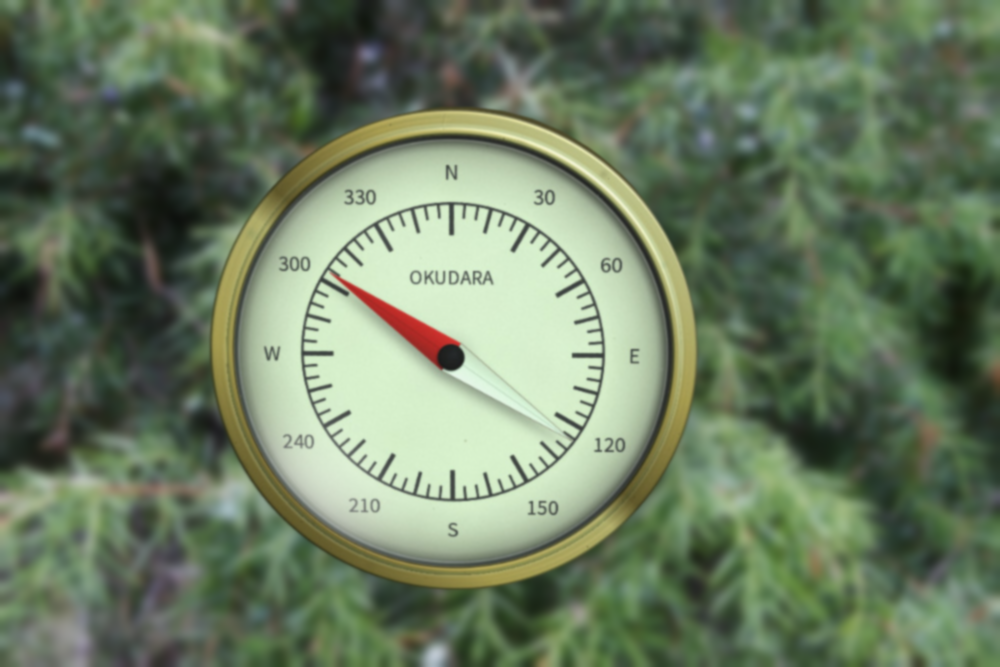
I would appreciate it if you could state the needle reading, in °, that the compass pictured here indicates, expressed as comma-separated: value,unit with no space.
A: 305,°
